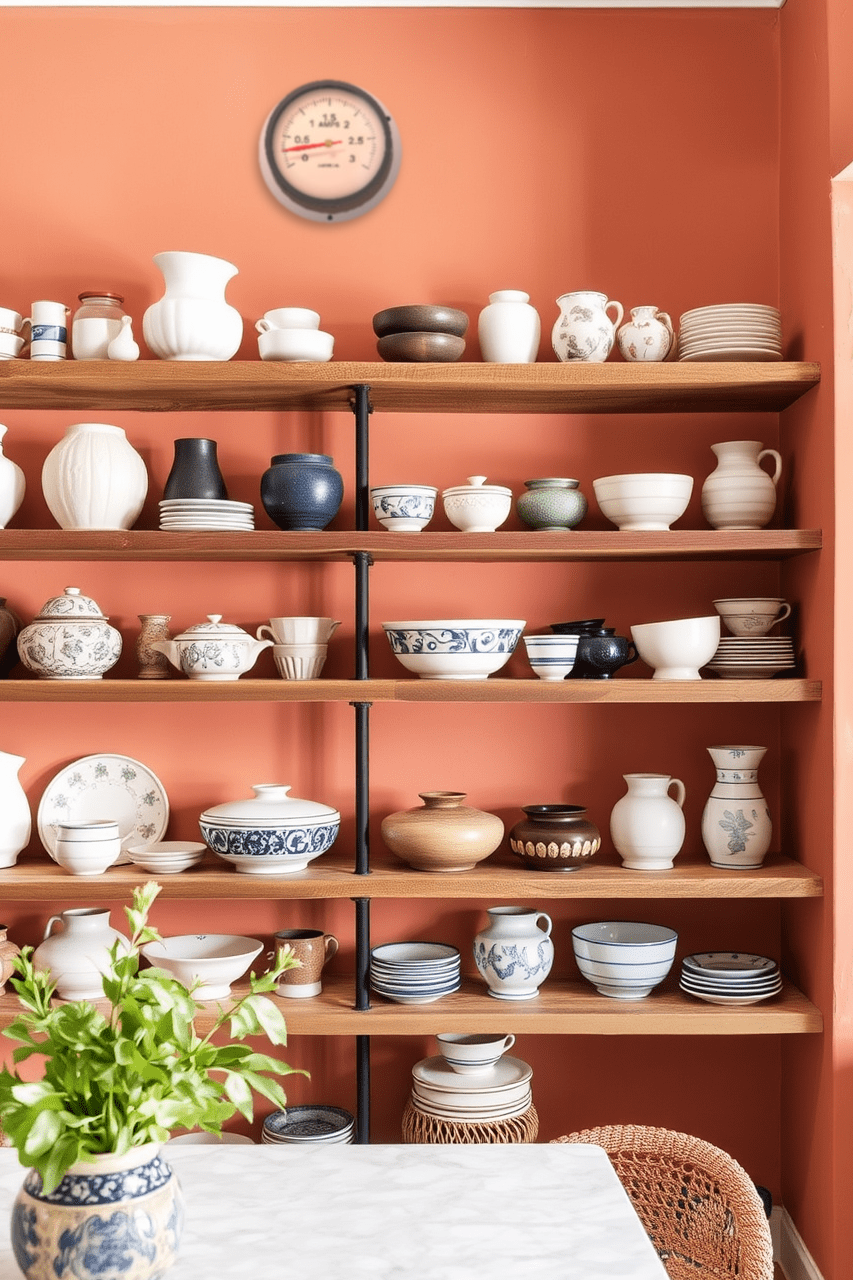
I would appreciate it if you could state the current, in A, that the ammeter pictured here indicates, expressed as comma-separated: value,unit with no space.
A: 0.25,A
